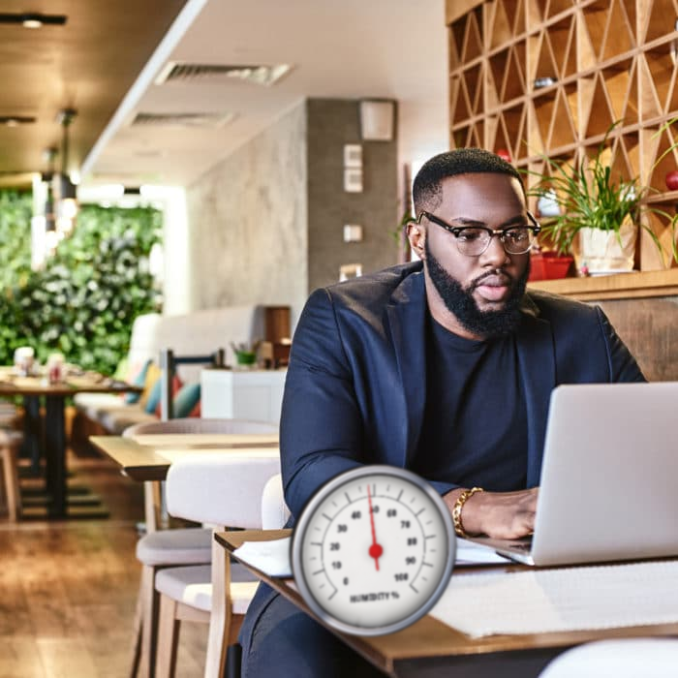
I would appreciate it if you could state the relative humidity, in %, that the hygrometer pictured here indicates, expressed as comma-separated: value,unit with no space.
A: 47.5,%
